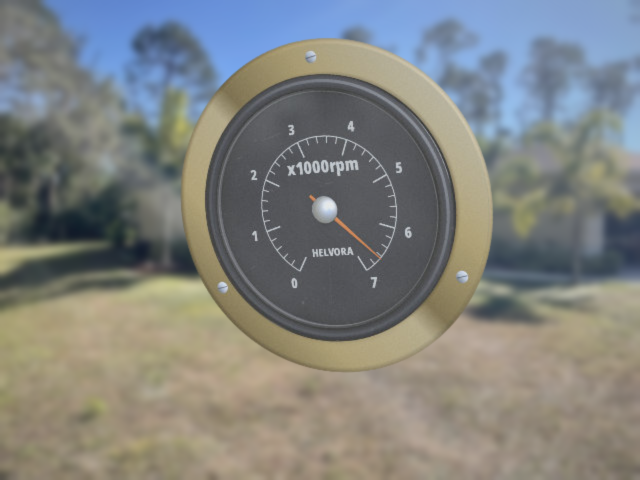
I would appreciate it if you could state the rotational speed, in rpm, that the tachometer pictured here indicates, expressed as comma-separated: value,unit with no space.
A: 6600,rpm
